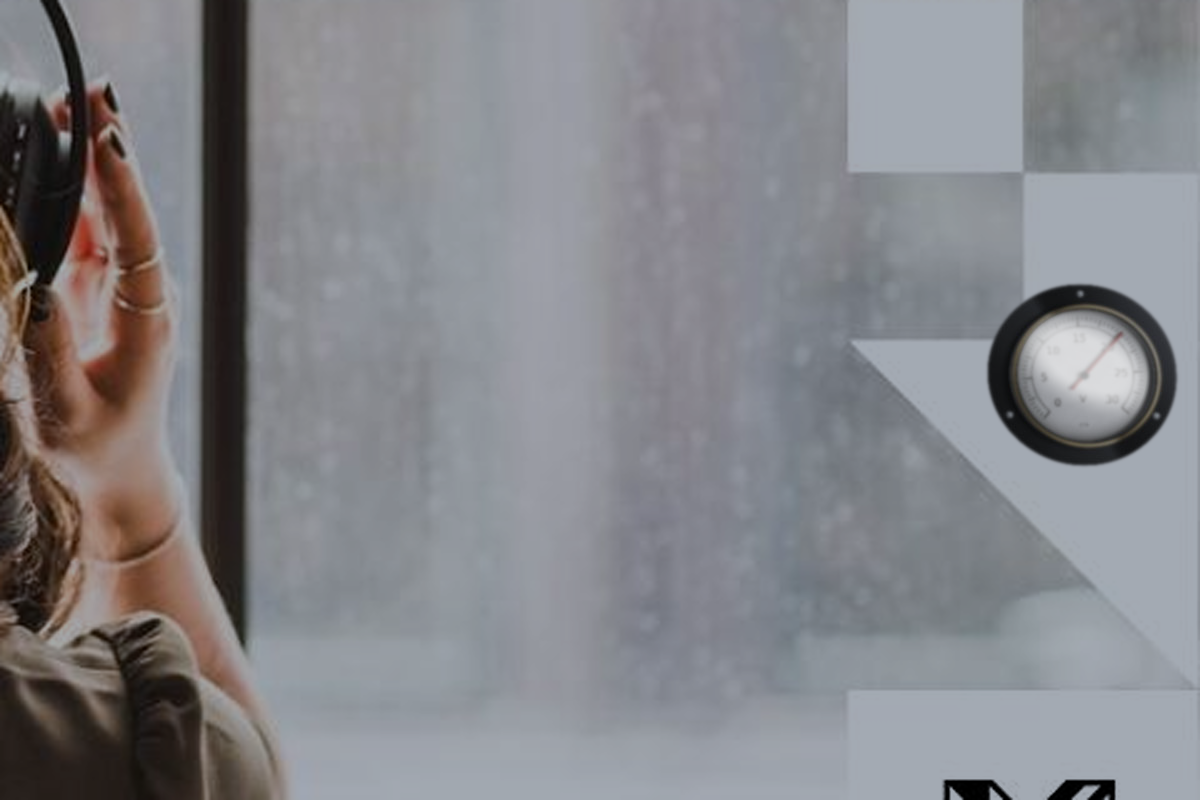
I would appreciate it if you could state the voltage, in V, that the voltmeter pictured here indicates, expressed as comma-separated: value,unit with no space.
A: 20,V
